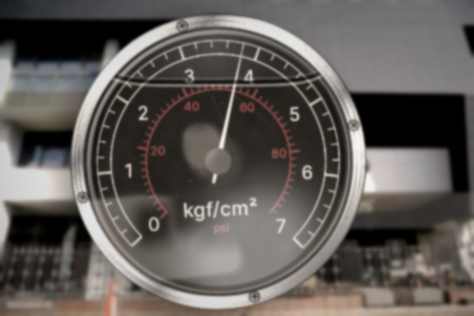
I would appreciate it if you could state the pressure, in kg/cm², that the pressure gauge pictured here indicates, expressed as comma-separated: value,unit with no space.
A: 3.8,kg/cm²
